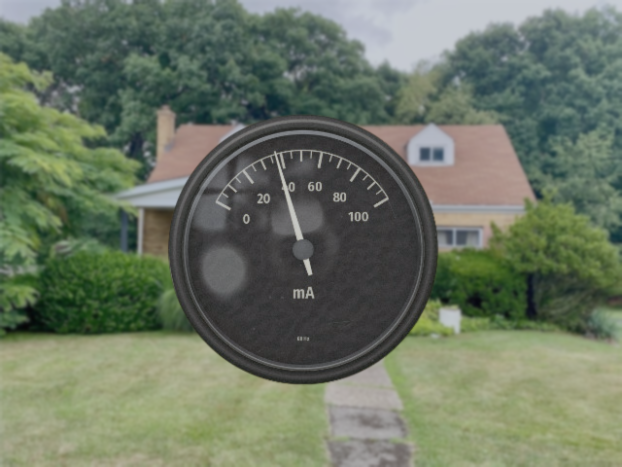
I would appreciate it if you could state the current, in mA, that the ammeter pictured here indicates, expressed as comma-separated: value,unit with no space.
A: 37.5,mA
